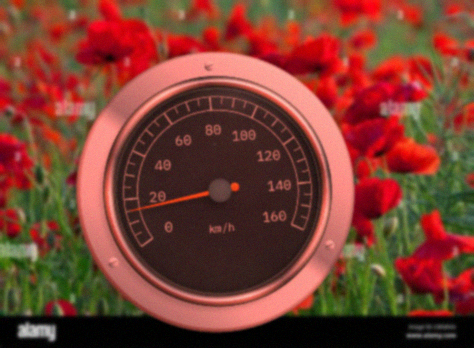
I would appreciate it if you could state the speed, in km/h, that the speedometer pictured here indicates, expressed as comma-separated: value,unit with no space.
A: 15,km/h
